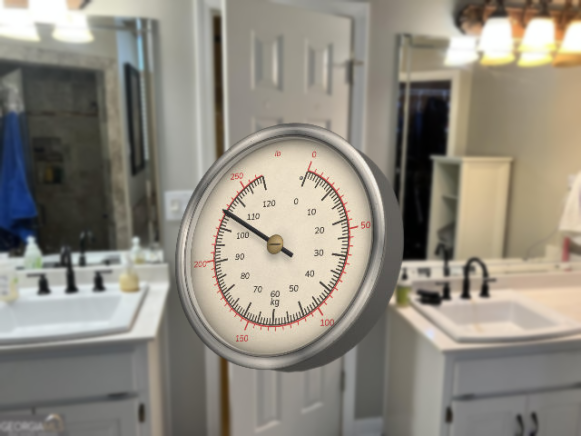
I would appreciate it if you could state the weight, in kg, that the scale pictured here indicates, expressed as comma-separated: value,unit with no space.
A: 105,kg
